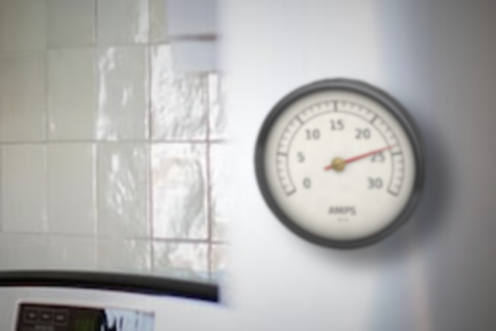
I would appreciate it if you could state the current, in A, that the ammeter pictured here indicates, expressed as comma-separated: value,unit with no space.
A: 24,A
